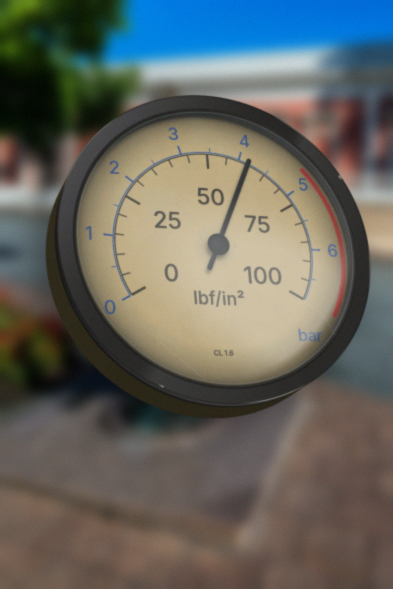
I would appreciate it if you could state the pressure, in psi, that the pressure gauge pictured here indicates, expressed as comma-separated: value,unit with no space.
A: 60,psi
